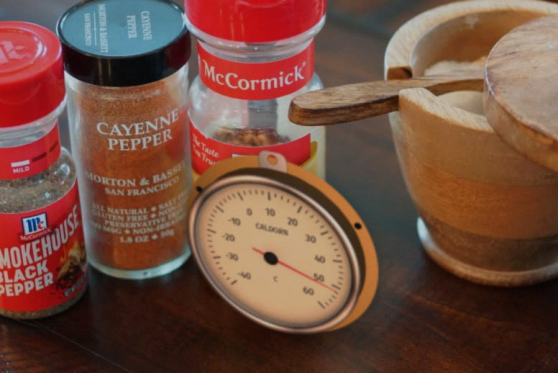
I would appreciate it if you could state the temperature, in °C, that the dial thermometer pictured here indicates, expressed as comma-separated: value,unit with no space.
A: 50,°C
